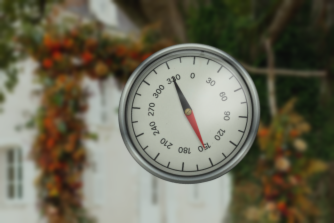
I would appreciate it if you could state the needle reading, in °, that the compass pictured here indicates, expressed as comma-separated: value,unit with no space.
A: 150,°
